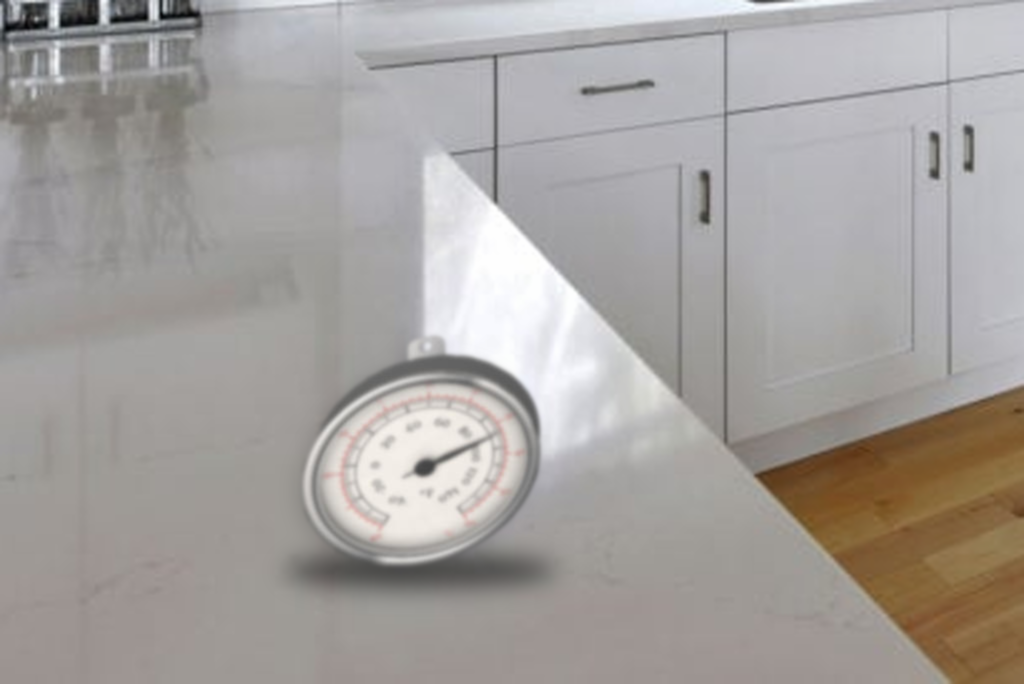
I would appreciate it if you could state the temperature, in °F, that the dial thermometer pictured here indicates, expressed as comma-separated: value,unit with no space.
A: 90,°F
